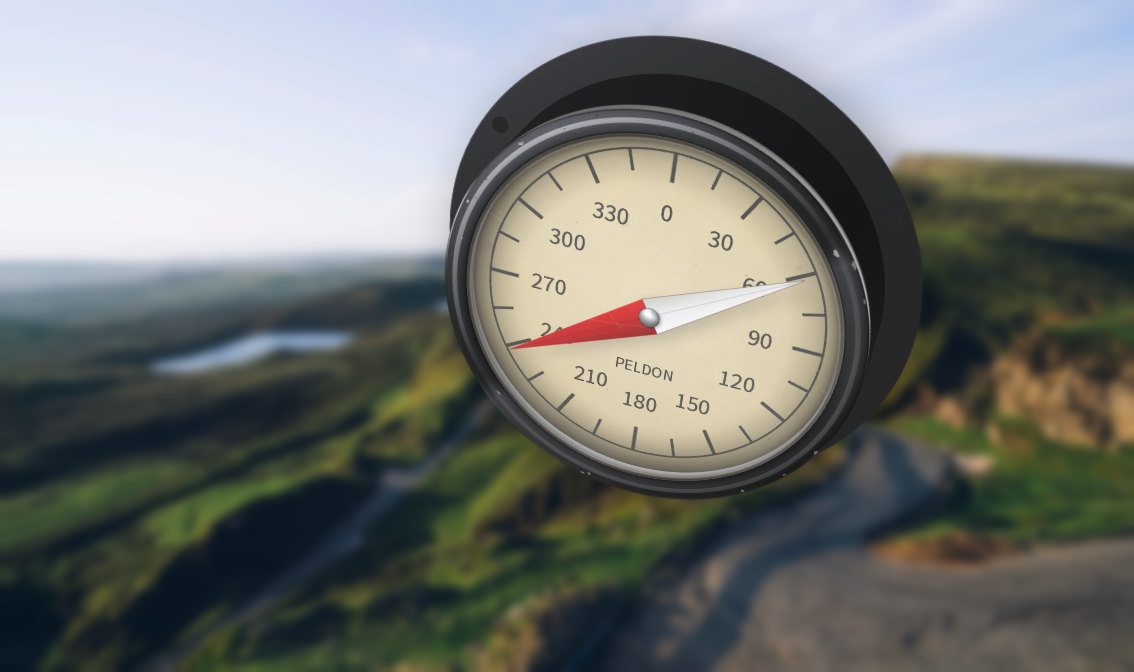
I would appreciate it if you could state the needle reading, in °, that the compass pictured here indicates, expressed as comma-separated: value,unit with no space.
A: 240,°
